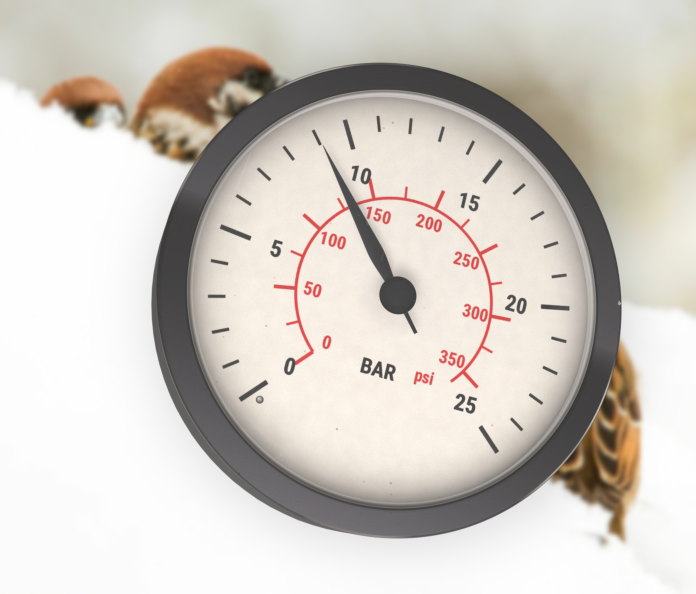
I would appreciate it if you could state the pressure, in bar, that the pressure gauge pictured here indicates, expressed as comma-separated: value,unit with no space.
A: 9,bar
